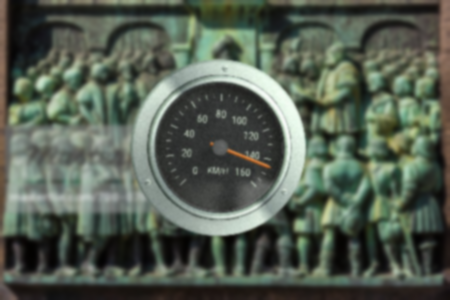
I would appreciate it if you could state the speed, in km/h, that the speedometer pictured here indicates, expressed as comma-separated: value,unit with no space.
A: 145,km/h
